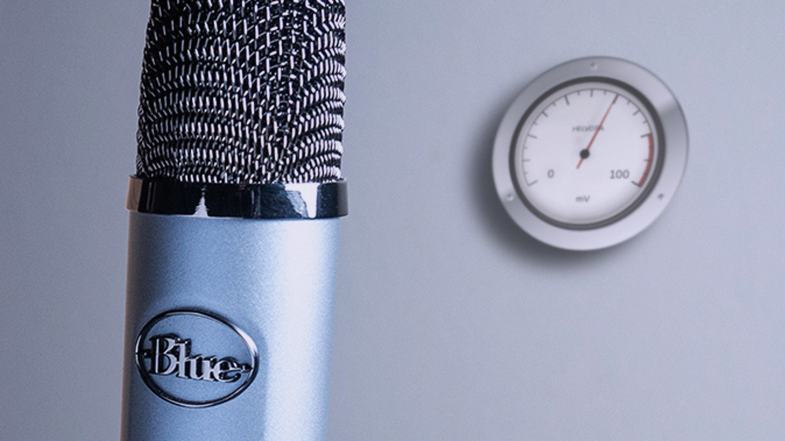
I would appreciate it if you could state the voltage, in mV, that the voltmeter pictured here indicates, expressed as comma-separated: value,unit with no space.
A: 60,mV
